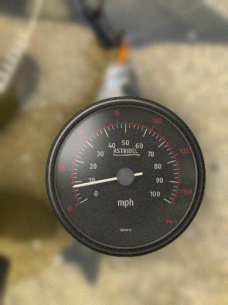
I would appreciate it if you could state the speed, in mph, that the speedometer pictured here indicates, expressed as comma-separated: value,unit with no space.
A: 8,mph
